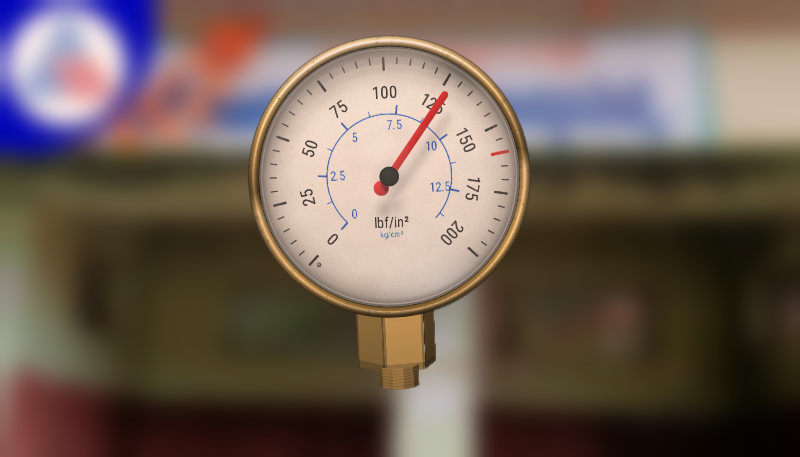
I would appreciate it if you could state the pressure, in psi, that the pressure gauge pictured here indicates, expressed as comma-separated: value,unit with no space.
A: 127.5,psi
